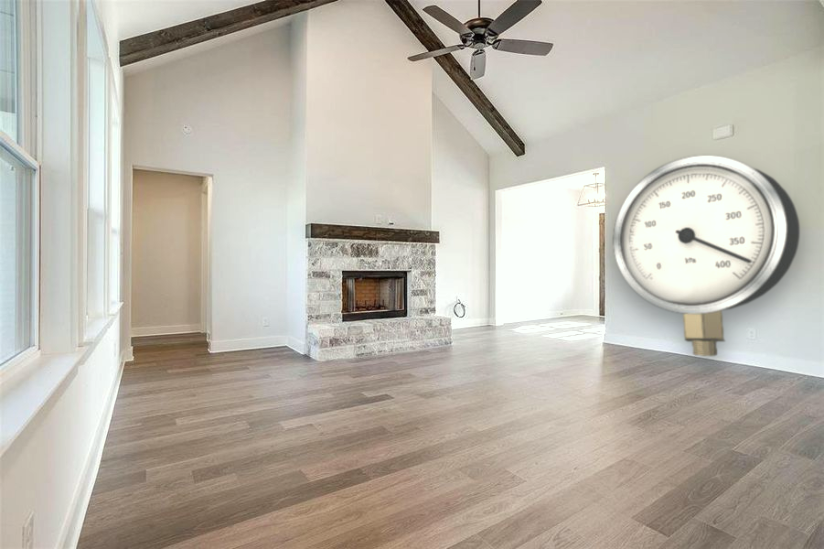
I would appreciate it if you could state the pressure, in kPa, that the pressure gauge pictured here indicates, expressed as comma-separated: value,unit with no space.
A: 375,kPa
